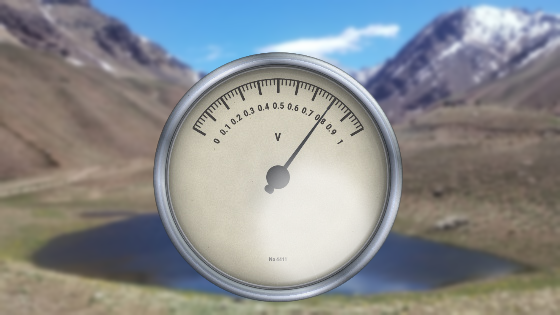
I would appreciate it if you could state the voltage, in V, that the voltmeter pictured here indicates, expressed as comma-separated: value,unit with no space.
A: 0.8,V
